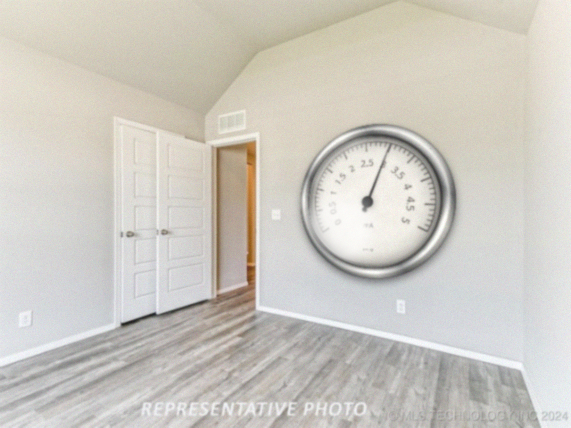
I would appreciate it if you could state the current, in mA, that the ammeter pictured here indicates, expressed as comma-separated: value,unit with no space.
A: 3,mA
